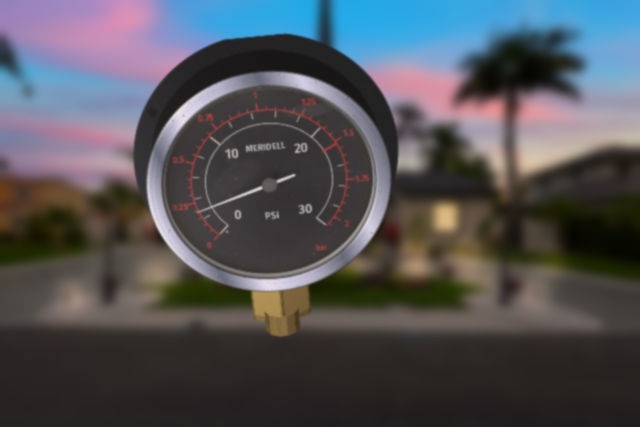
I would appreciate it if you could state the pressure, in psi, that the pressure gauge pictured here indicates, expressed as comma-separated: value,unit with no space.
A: 3,psi
